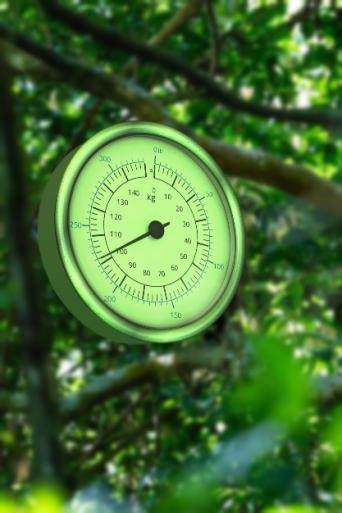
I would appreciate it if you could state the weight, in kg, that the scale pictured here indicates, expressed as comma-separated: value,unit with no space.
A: 102,kg
